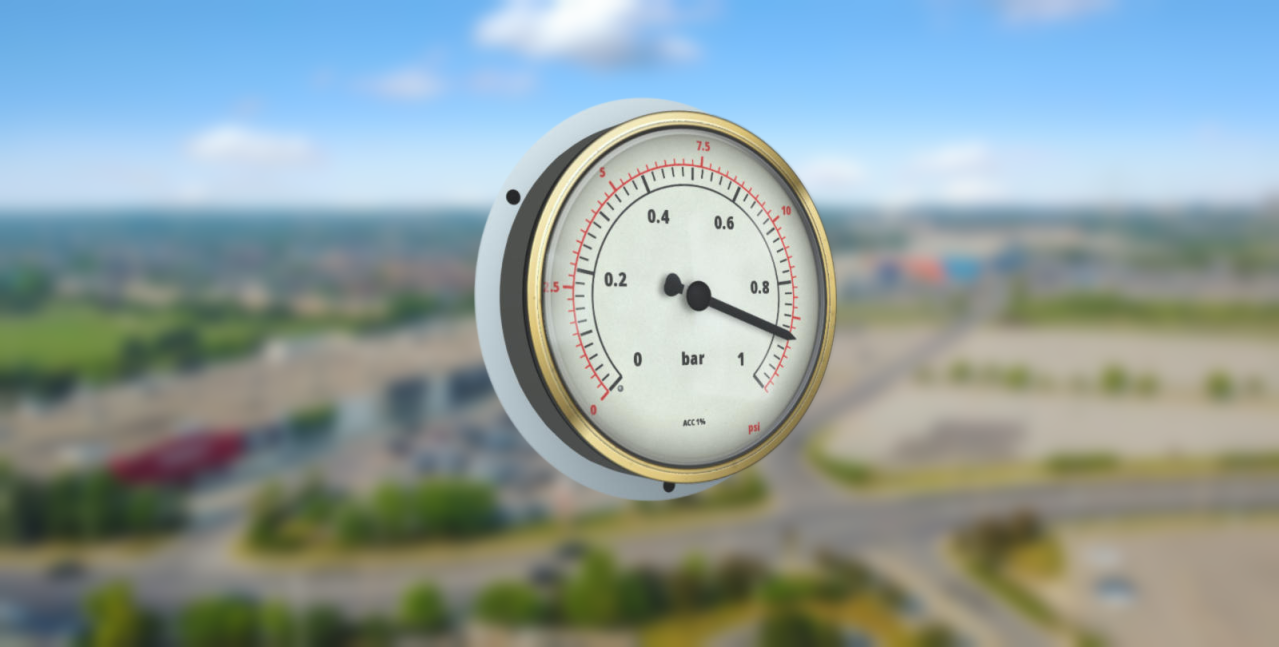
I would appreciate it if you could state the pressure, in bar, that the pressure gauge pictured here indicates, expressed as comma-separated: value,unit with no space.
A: 0.9,bar
